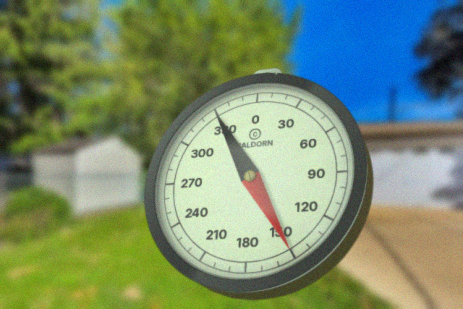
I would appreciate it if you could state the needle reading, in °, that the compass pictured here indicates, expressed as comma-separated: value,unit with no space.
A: 150,°
